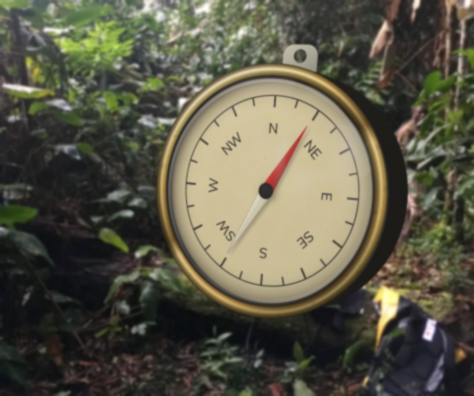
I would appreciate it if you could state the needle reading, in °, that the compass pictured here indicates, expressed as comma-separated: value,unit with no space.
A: 30,°
